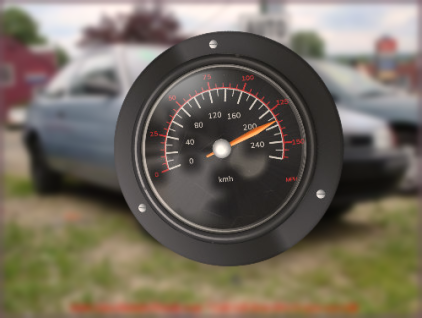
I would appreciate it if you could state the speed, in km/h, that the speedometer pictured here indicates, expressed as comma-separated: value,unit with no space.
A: 215,km/h
